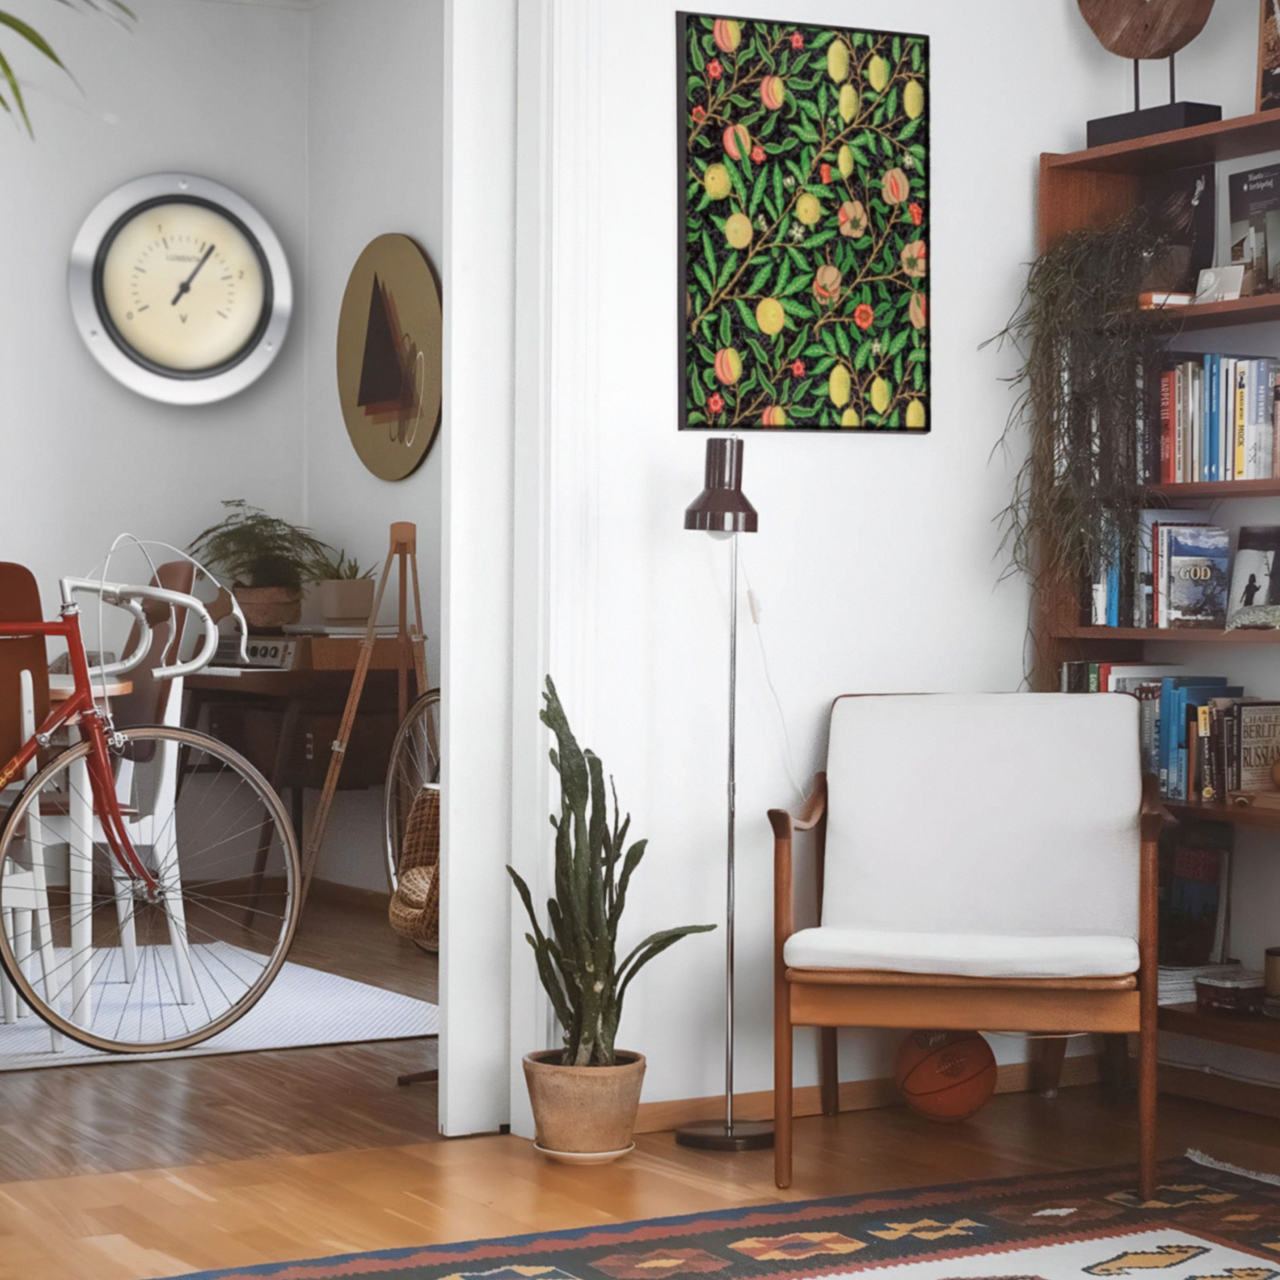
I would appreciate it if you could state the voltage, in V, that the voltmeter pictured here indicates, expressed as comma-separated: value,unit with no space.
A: 1.6,V
